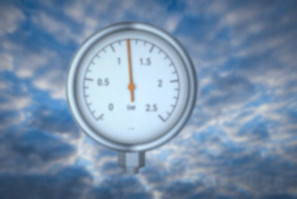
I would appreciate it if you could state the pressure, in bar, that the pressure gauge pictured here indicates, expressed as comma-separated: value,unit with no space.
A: 1.2,bar
